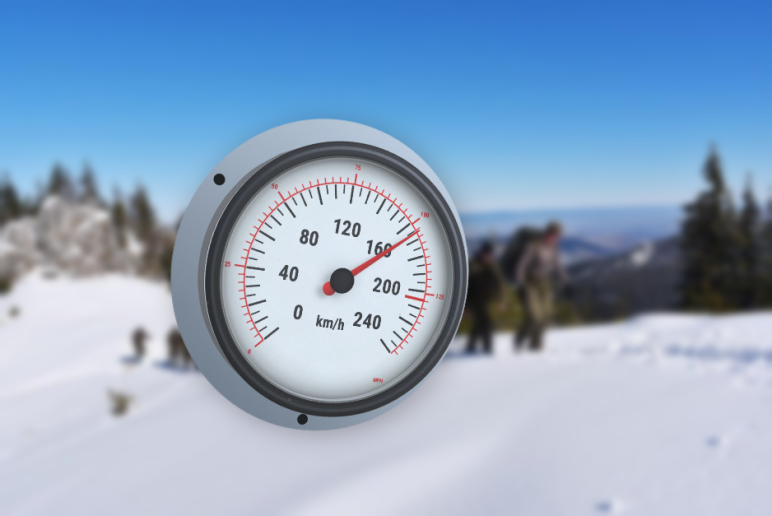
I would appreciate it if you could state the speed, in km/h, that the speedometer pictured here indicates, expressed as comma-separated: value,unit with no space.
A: 165,km/h
